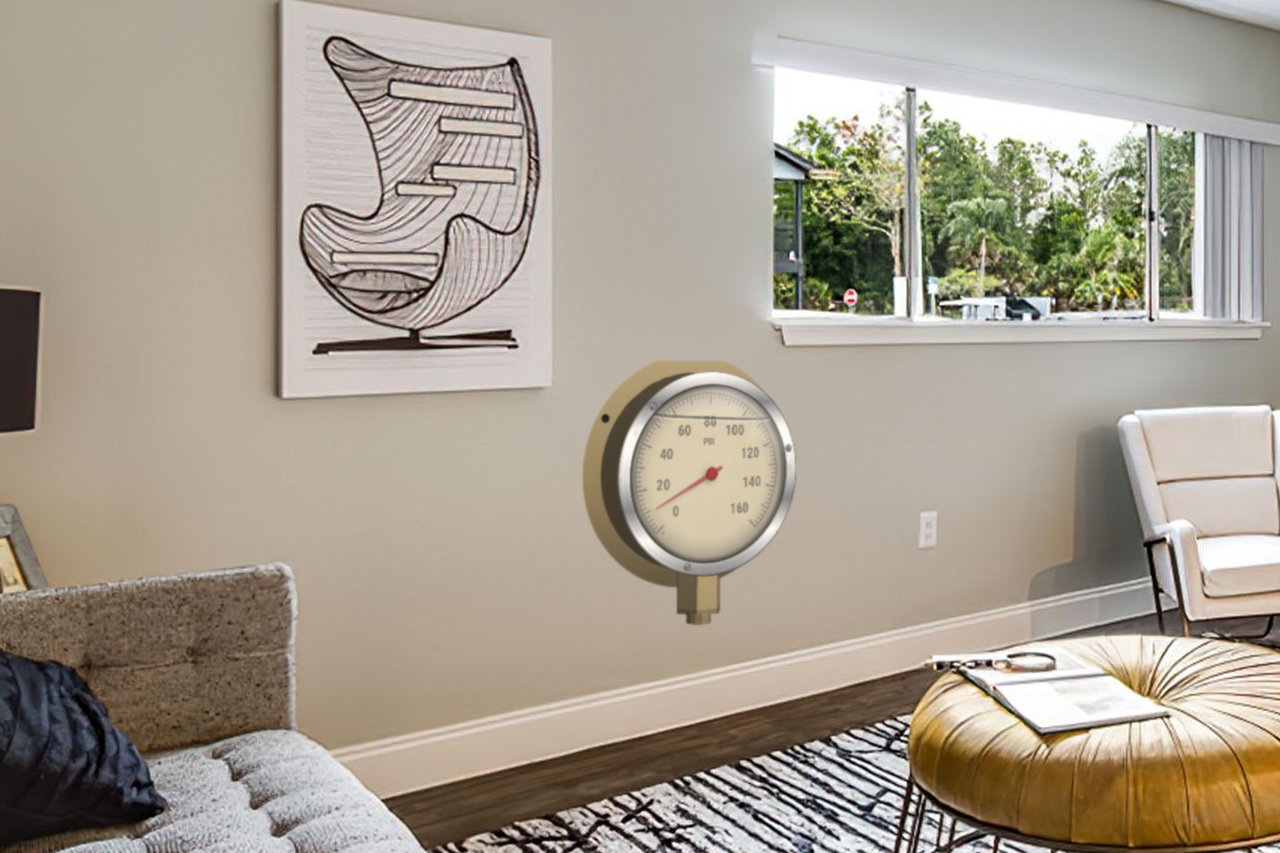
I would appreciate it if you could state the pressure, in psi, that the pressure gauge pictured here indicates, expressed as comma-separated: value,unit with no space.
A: 10,psi
